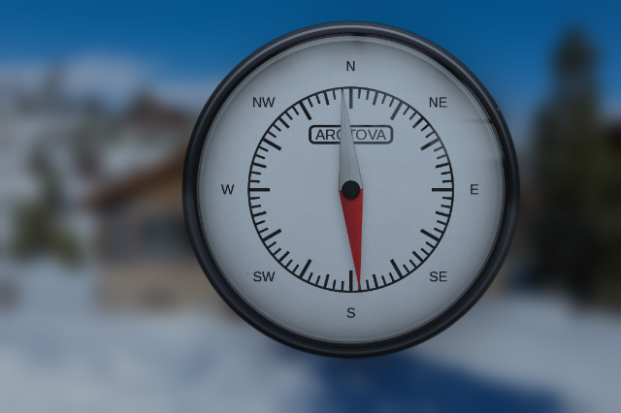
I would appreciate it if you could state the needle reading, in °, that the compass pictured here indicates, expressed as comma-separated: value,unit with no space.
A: 175,°
